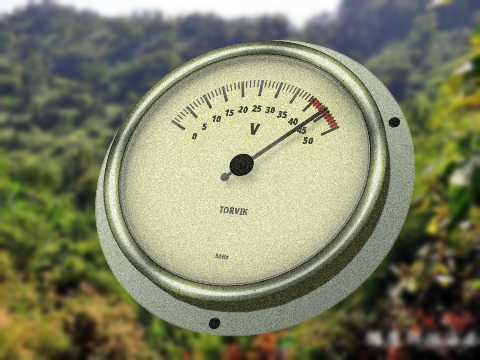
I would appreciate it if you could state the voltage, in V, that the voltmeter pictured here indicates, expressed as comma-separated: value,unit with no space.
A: 45,V
